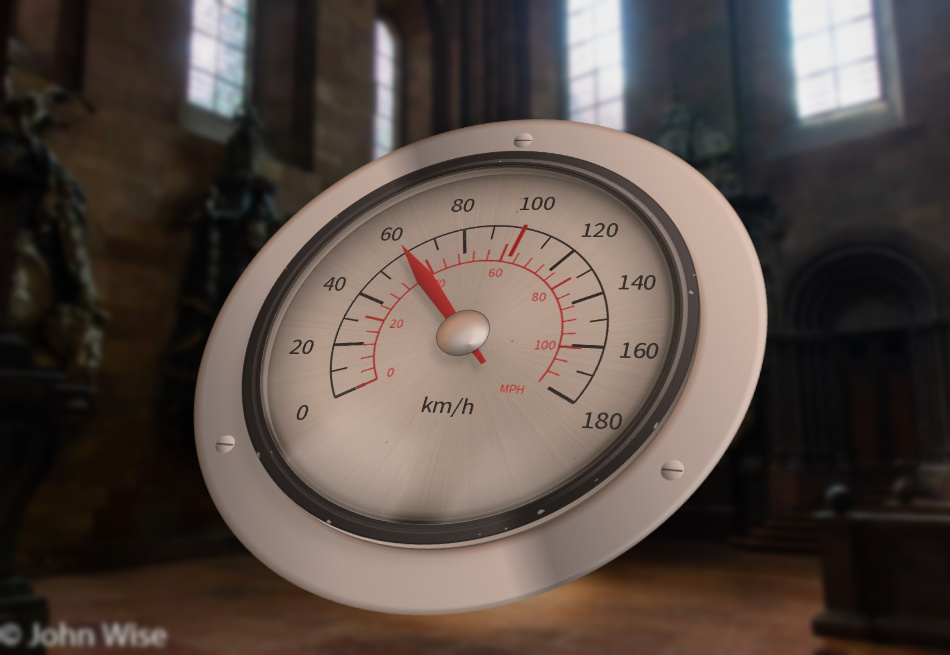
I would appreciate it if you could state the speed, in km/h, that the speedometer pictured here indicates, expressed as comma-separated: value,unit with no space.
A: 60,km/h
